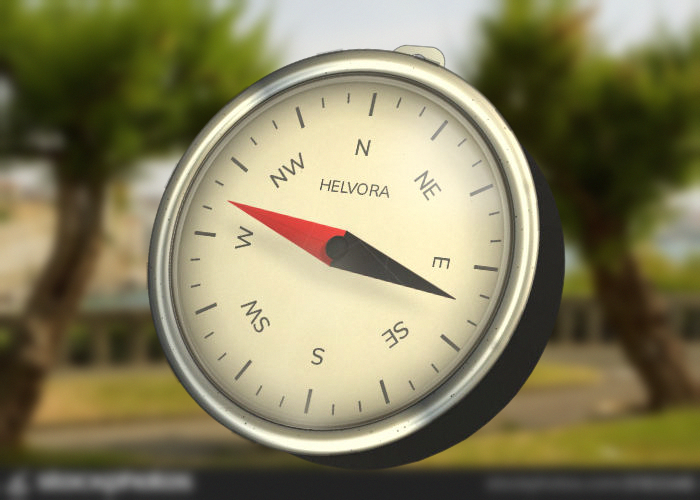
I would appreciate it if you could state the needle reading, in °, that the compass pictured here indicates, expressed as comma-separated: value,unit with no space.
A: 285,°
